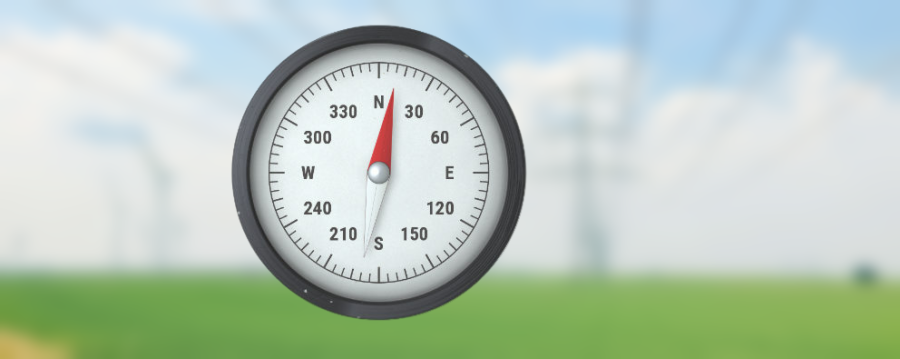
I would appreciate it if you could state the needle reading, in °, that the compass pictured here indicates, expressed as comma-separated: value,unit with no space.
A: 10,°
